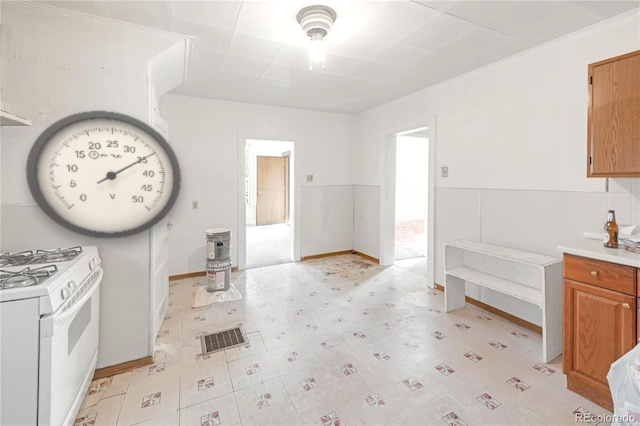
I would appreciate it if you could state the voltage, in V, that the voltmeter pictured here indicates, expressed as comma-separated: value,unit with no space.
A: 35,V
